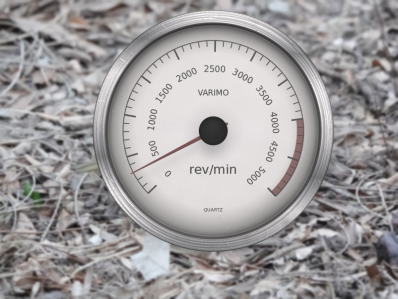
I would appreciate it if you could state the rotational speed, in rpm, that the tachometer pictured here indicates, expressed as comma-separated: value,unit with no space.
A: 300,rpm
